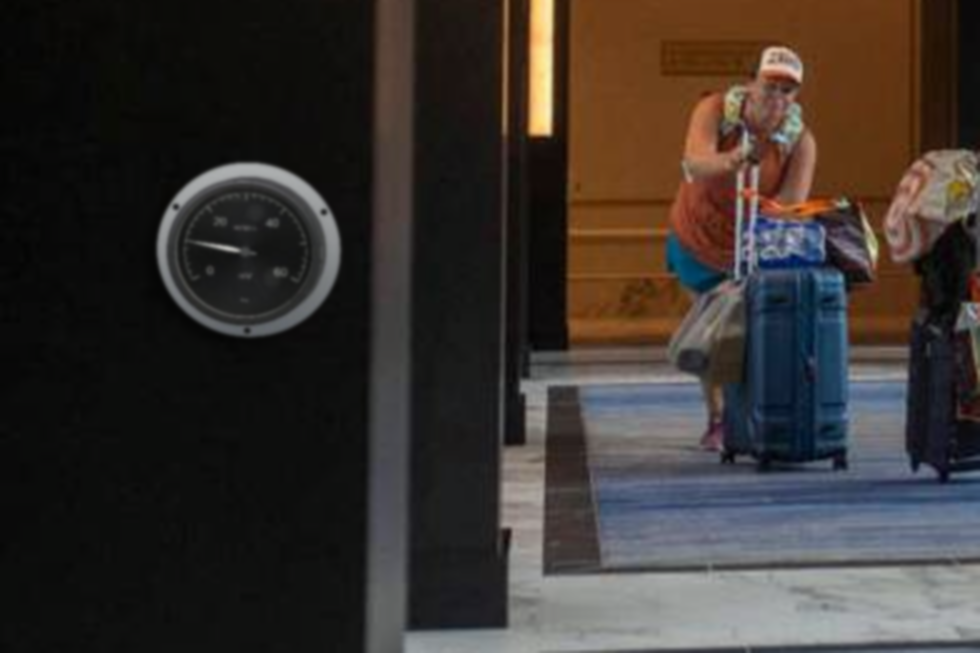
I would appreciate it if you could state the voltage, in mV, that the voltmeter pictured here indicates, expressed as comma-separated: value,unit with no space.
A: 10,mV
